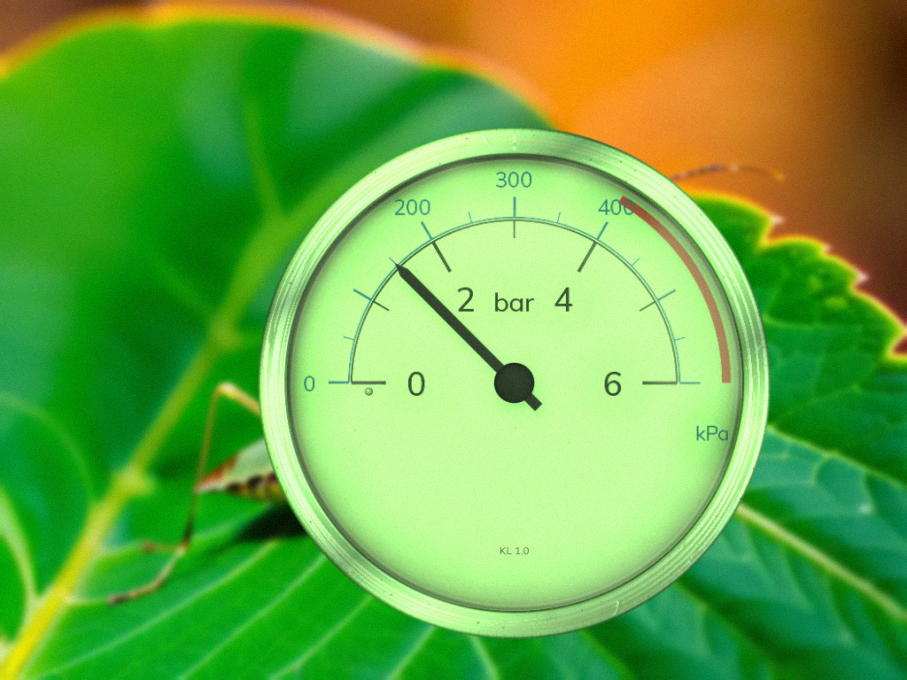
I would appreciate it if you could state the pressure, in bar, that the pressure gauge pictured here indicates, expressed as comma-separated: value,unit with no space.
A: 1.5,bar
